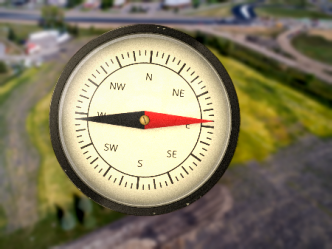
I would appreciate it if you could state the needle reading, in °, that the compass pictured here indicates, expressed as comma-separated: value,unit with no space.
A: 85,°
